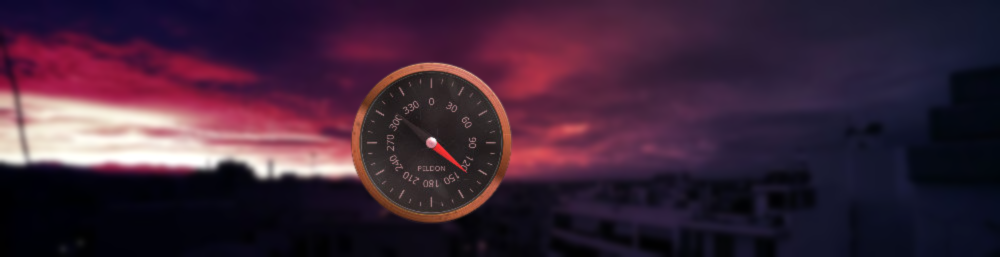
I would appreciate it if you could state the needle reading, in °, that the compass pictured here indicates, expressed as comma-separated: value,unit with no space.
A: 130,°
